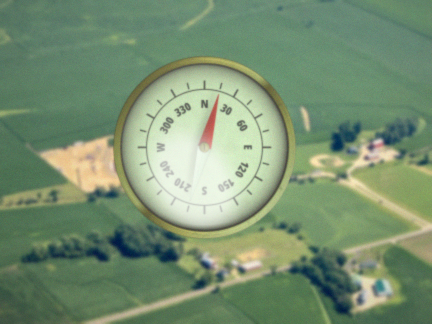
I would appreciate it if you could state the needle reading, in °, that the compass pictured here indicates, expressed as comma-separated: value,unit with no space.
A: 15,°
